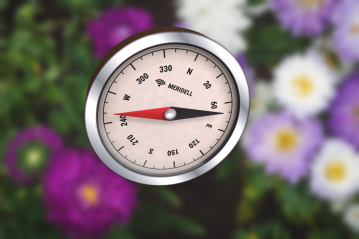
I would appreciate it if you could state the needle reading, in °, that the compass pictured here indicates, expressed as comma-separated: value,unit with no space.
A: 250,°
